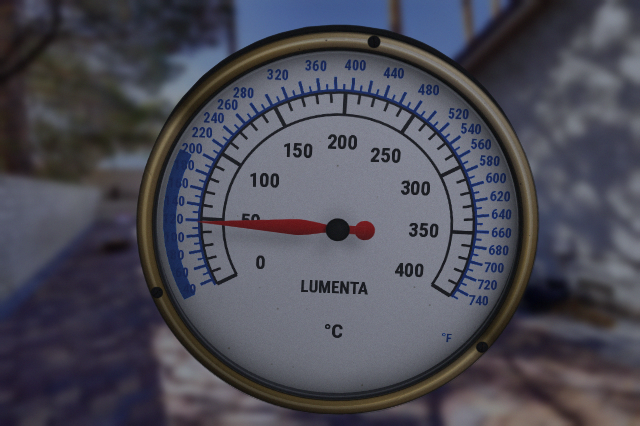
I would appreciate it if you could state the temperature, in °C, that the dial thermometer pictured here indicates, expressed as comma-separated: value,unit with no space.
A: 50,°C
